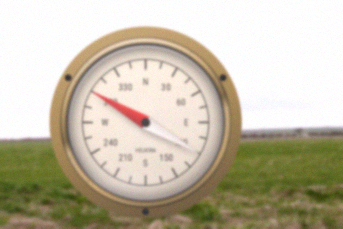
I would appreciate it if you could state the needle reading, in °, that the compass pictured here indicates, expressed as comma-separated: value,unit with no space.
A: 300,°
